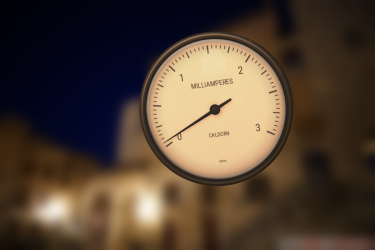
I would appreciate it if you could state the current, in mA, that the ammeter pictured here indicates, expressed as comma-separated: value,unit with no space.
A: 0.05,mA
